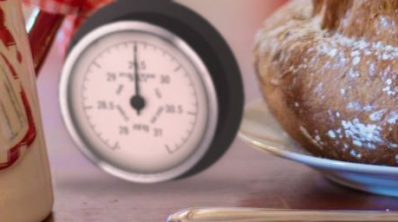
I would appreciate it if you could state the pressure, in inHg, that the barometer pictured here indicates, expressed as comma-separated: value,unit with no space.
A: 29.5,inHg
